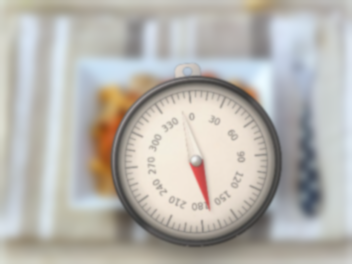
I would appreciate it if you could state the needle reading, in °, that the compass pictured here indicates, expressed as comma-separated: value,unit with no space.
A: 170,°
